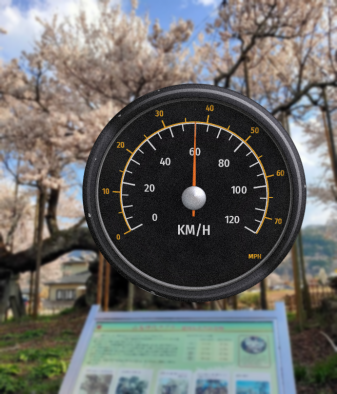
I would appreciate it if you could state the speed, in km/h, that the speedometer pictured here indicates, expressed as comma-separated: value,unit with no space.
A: 60,km/h
